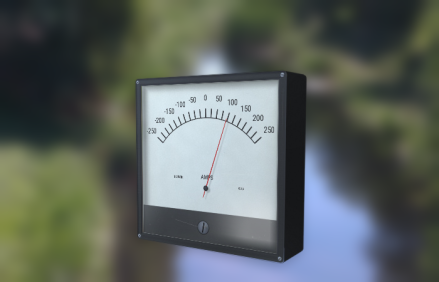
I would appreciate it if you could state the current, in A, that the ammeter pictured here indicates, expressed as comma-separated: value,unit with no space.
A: 100,A
